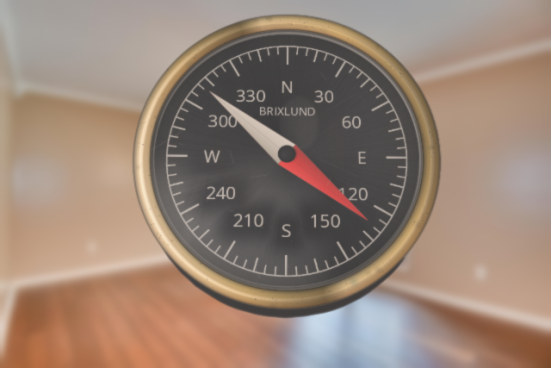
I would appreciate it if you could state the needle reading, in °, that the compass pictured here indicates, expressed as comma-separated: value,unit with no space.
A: 130,°
